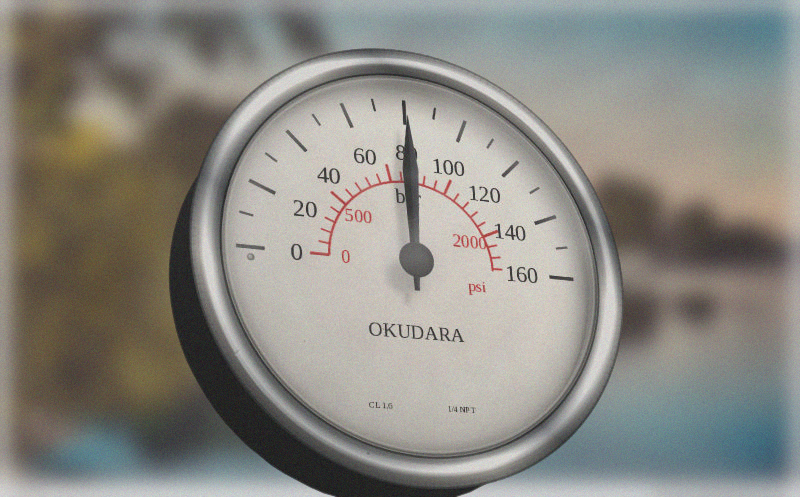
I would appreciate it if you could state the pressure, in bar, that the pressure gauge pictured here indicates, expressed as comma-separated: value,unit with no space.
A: 80,bar
